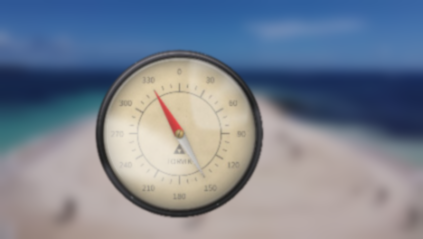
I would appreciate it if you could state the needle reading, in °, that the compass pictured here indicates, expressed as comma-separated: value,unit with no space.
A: 330,°
